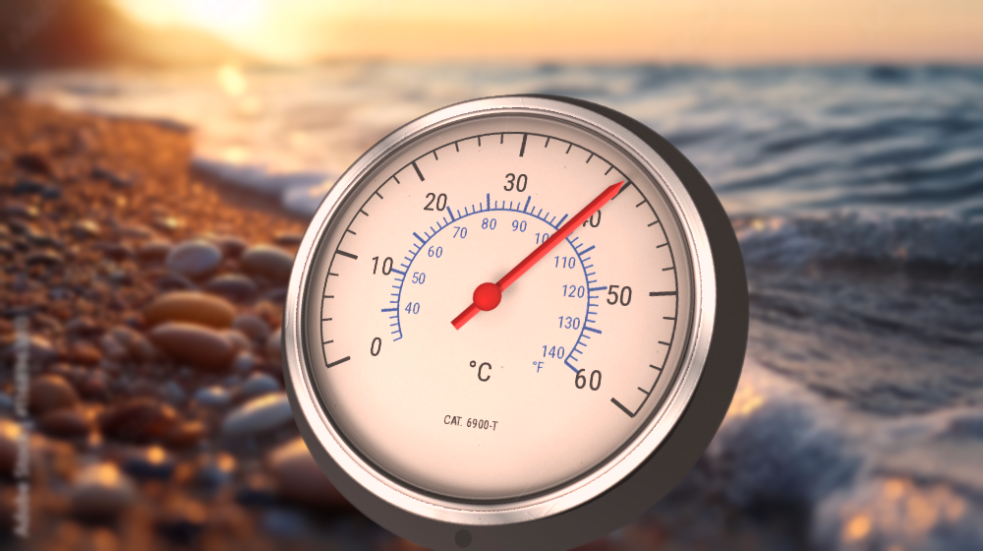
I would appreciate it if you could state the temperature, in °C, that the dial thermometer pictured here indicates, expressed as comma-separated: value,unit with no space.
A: 40,°C
